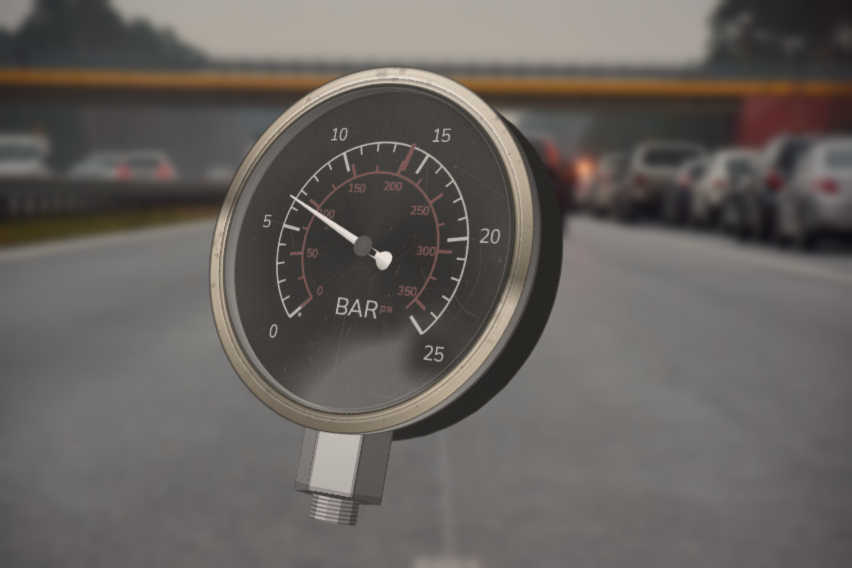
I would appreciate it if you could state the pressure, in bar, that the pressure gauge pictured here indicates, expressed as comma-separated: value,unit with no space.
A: 6.5,bar
